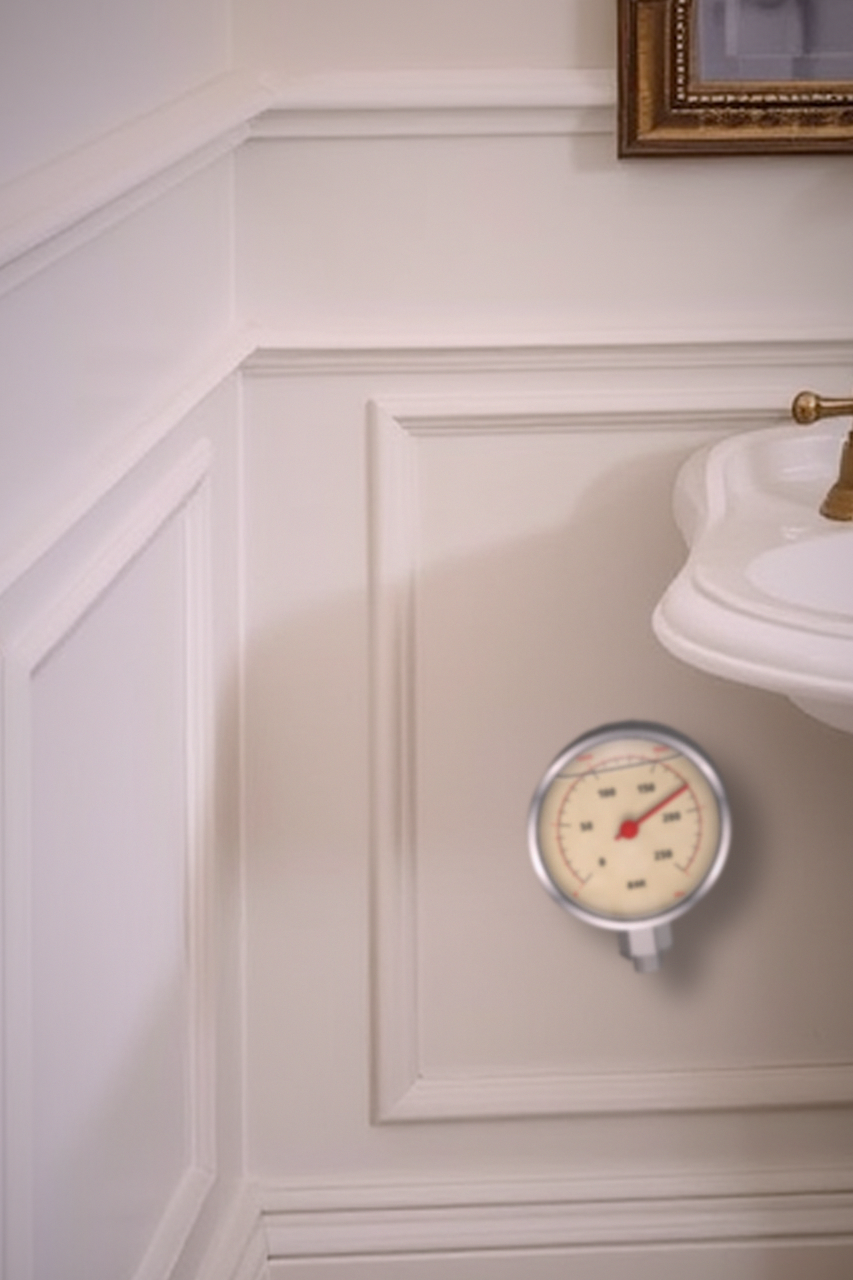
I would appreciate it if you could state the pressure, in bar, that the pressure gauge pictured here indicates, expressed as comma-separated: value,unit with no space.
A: 180,bar
